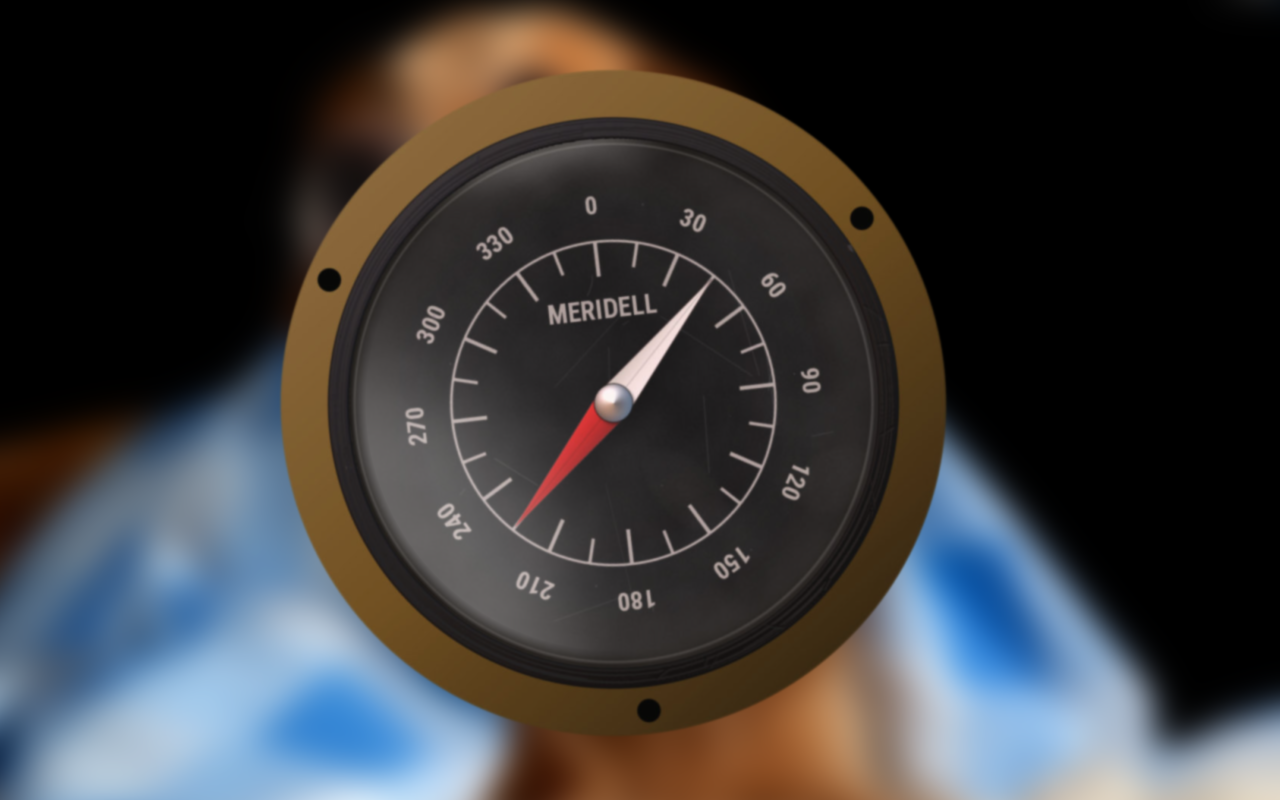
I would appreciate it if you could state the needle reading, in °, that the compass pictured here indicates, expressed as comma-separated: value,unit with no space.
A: 225,°
